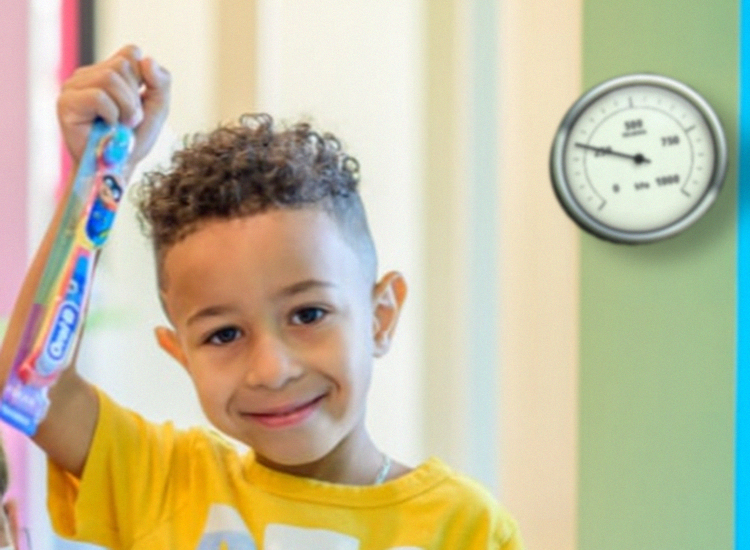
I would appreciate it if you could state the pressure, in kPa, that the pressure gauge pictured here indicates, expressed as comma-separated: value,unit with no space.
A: 250,kPa
